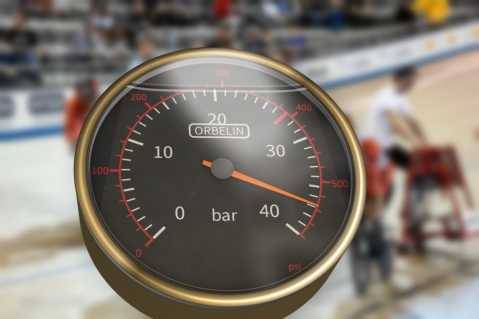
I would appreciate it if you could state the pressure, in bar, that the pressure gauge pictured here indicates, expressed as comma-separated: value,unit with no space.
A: 37,bar
